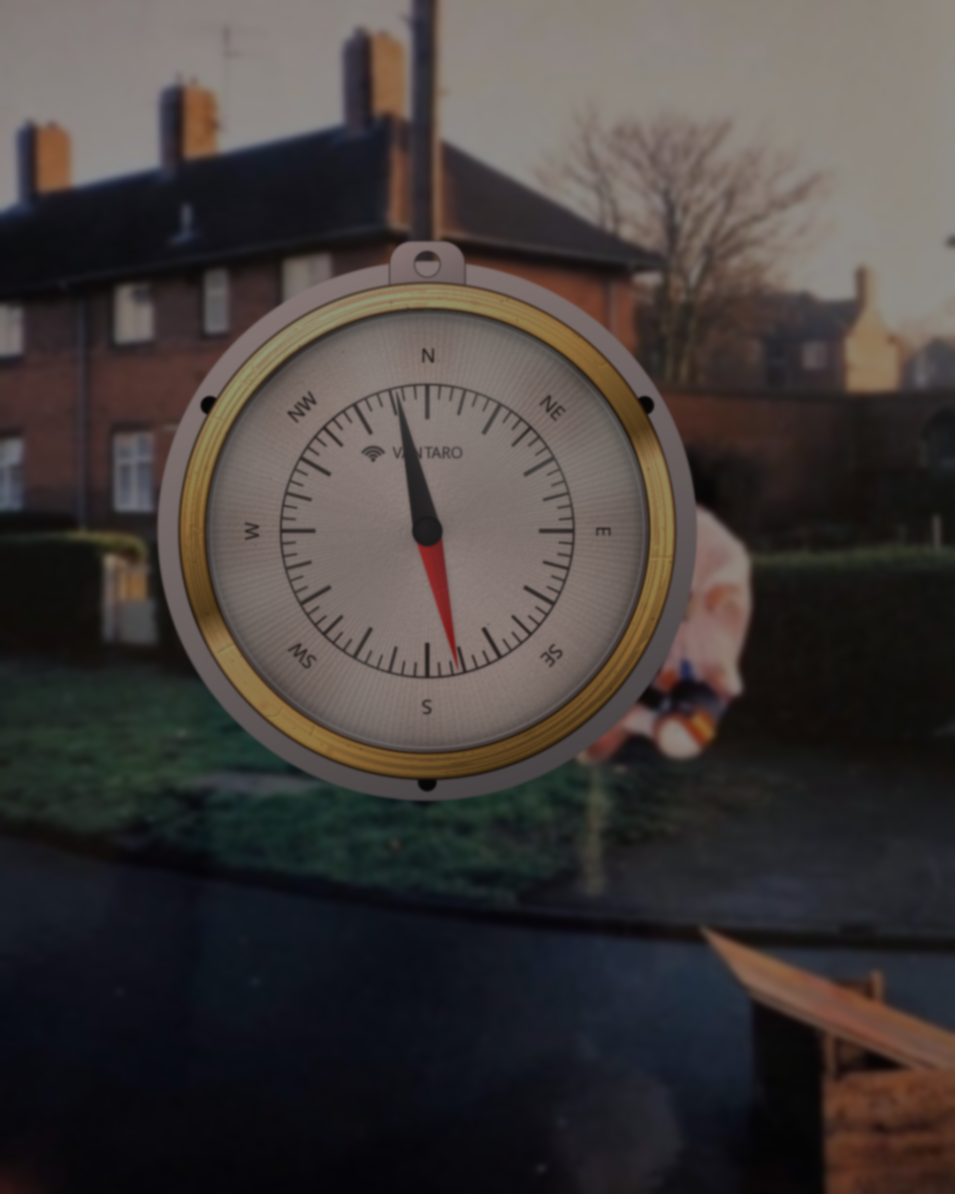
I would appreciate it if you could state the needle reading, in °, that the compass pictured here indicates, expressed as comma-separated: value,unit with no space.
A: 167.5,°
